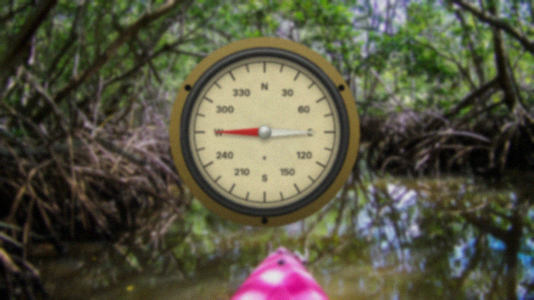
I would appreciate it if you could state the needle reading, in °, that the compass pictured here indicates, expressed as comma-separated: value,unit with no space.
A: 270,°
